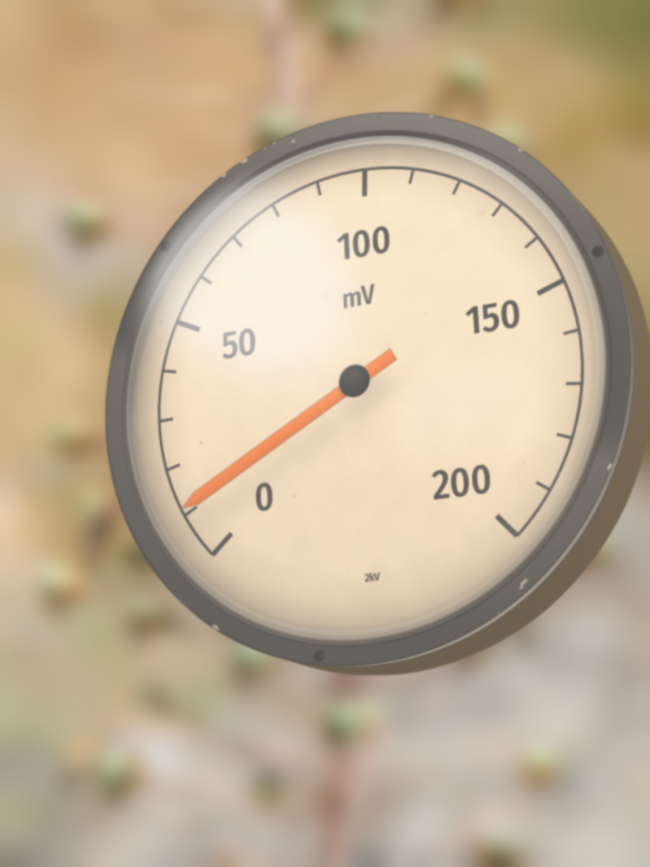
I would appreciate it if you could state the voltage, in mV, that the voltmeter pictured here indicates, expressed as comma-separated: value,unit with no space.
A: 10,mV
